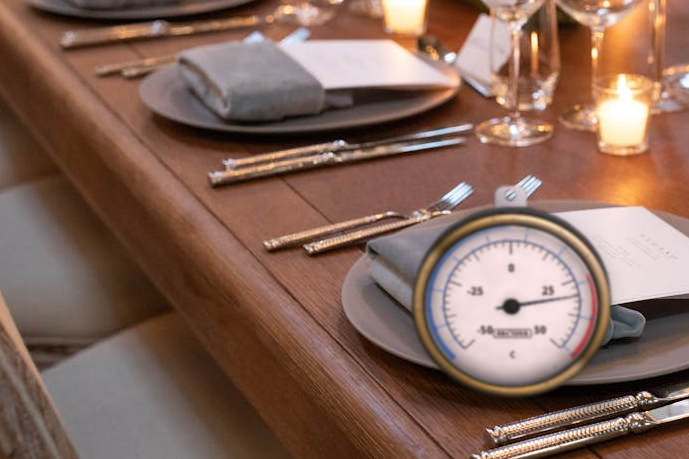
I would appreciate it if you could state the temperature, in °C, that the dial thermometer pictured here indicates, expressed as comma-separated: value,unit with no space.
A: 30,°C
